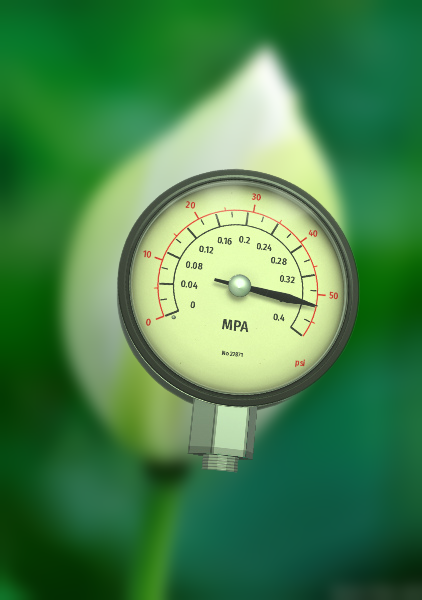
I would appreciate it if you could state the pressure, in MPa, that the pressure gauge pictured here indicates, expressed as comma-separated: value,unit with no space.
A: 0.36,MPa
